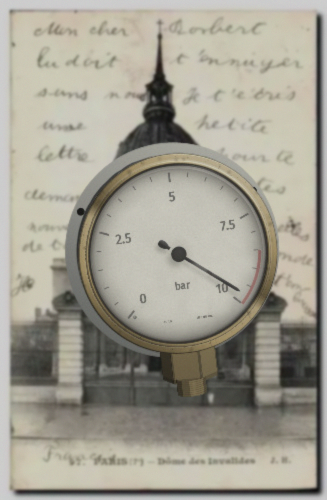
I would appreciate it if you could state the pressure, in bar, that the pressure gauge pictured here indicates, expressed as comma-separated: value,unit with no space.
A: 9.75,bar
